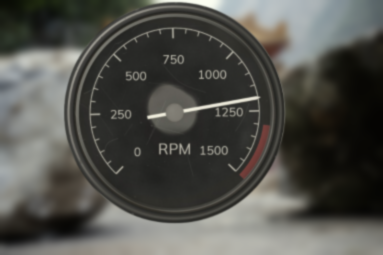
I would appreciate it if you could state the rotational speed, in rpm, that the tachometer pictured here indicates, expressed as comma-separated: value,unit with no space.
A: 1200,rpm
